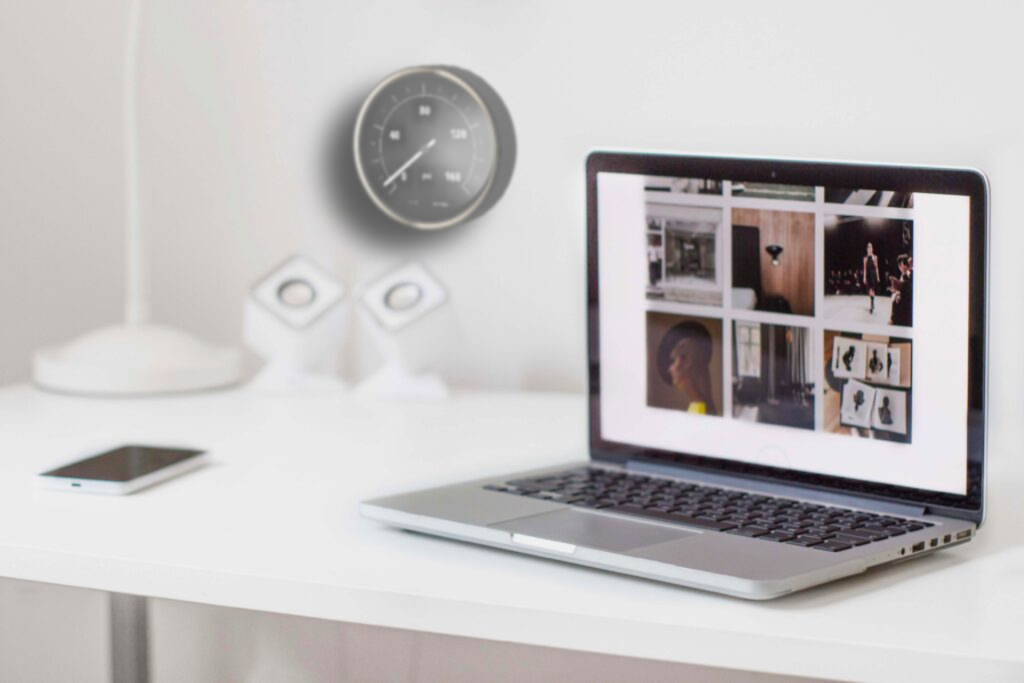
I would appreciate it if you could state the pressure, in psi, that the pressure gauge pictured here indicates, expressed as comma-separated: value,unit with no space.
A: 5,psi
